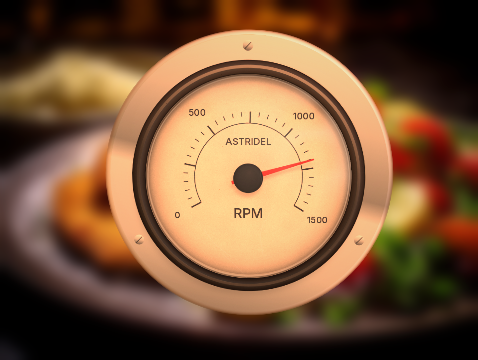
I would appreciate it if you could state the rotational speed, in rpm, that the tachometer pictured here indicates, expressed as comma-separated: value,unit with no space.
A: 1200,rpm
